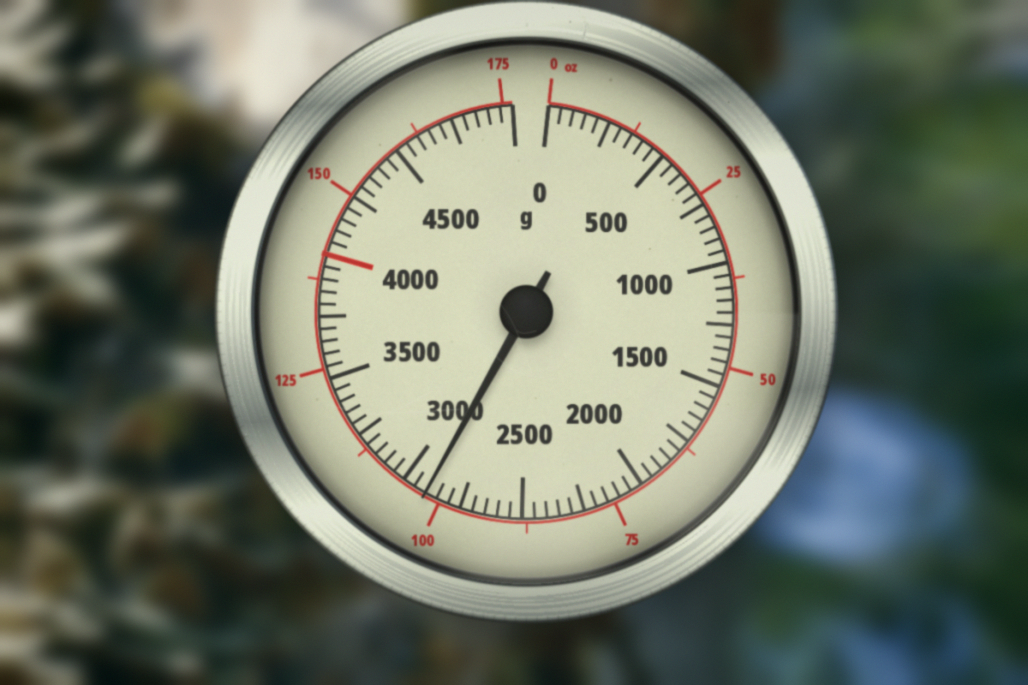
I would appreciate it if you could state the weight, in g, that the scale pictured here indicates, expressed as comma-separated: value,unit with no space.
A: 2900,g
